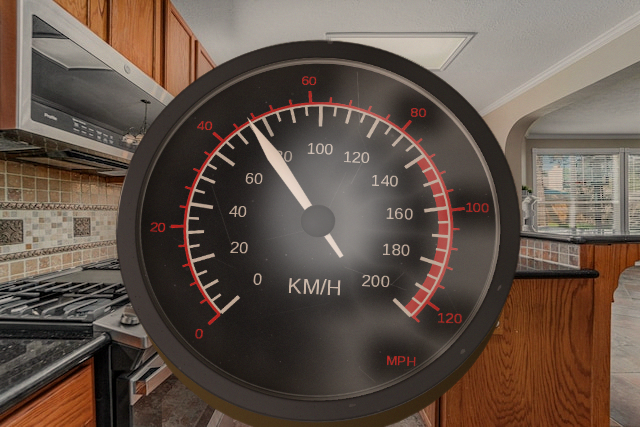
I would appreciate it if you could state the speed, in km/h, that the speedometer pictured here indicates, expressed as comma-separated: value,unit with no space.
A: 75,km/h
